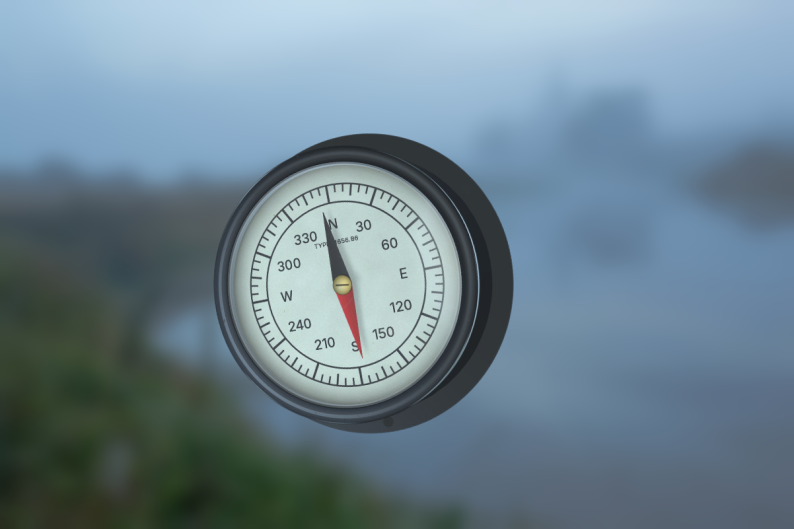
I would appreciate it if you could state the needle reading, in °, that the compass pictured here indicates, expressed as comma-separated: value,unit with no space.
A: 175,°
